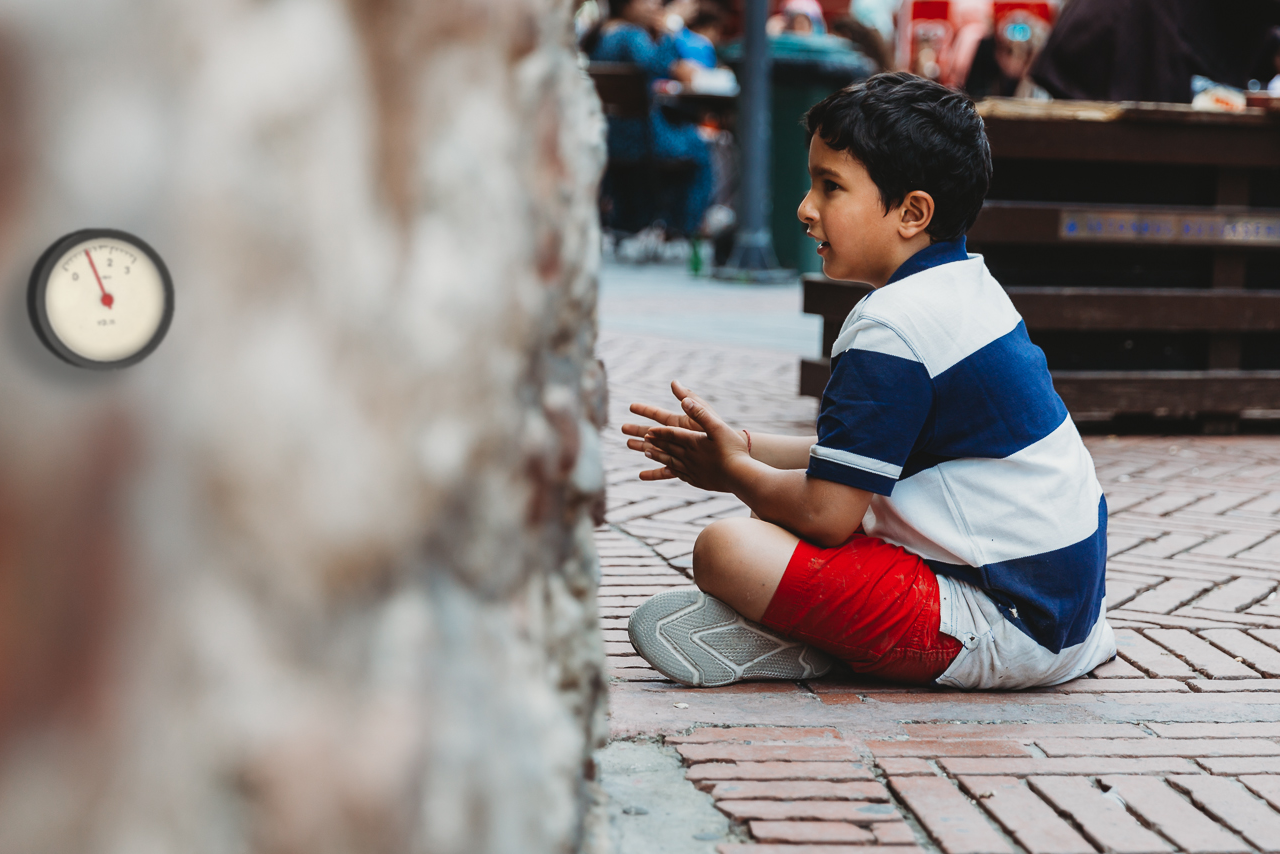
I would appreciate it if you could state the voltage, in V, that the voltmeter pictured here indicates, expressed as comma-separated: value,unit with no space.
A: 1,V
